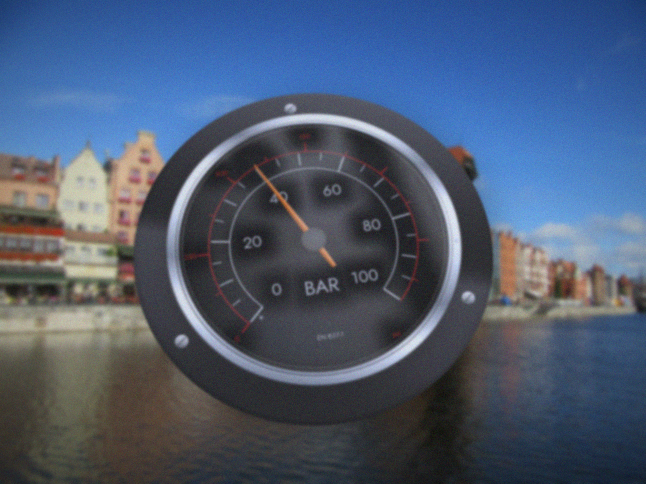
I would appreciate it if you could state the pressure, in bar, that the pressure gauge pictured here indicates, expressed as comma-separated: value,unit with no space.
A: 40,bar
